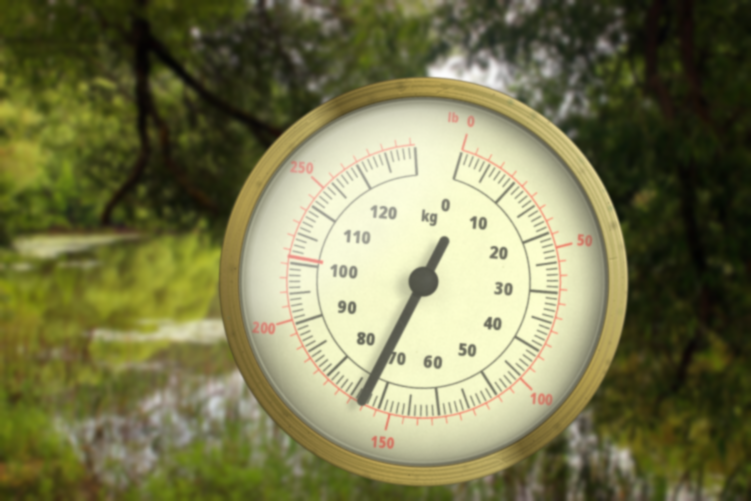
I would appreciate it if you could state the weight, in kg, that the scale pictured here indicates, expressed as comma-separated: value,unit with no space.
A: 73,kg
